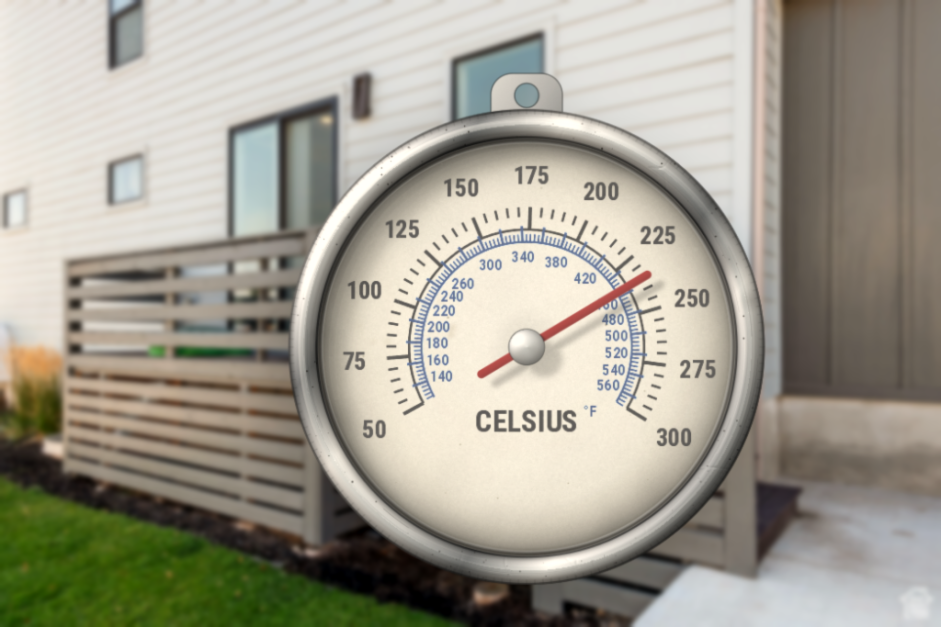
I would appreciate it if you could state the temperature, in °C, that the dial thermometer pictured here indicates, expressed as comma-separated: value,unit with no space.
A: 235,°C
